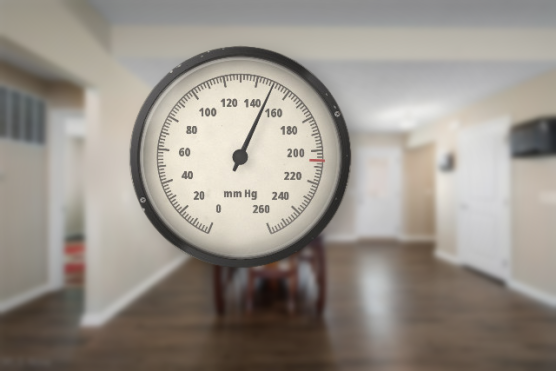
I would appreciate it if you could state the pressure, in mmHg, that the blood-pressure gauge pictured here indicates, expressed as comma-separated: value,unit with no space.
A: 150,mmHg
